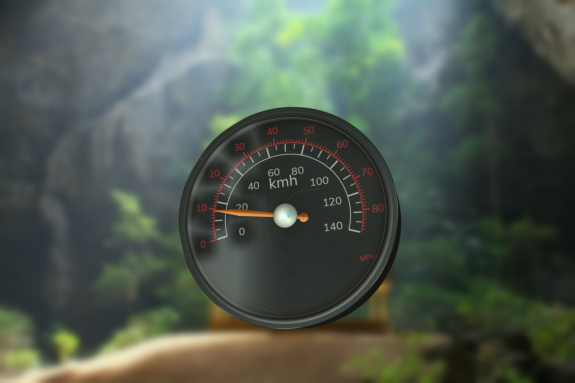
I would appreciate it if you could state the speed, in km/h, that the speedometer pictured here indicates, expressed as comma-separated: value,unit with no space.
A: 15,km/h
